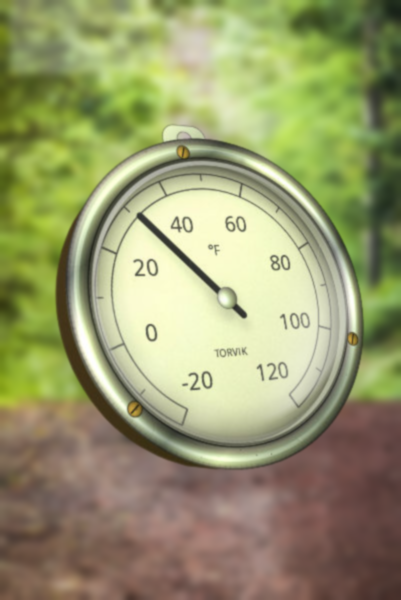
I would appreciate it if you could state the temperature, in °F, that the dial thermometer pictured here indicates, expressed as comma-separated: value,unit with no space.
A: 30,°F
